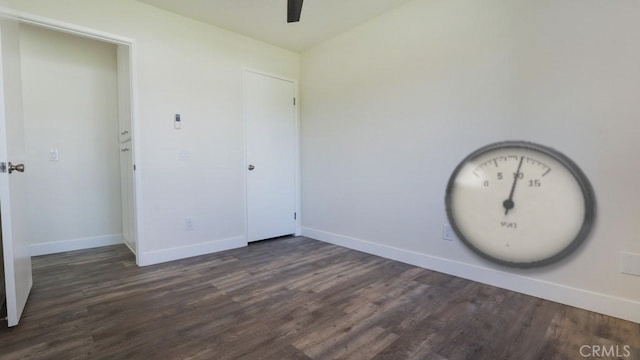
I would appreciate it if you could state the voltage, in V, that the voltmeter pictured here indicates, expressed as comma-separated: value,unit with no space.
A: 10,V
